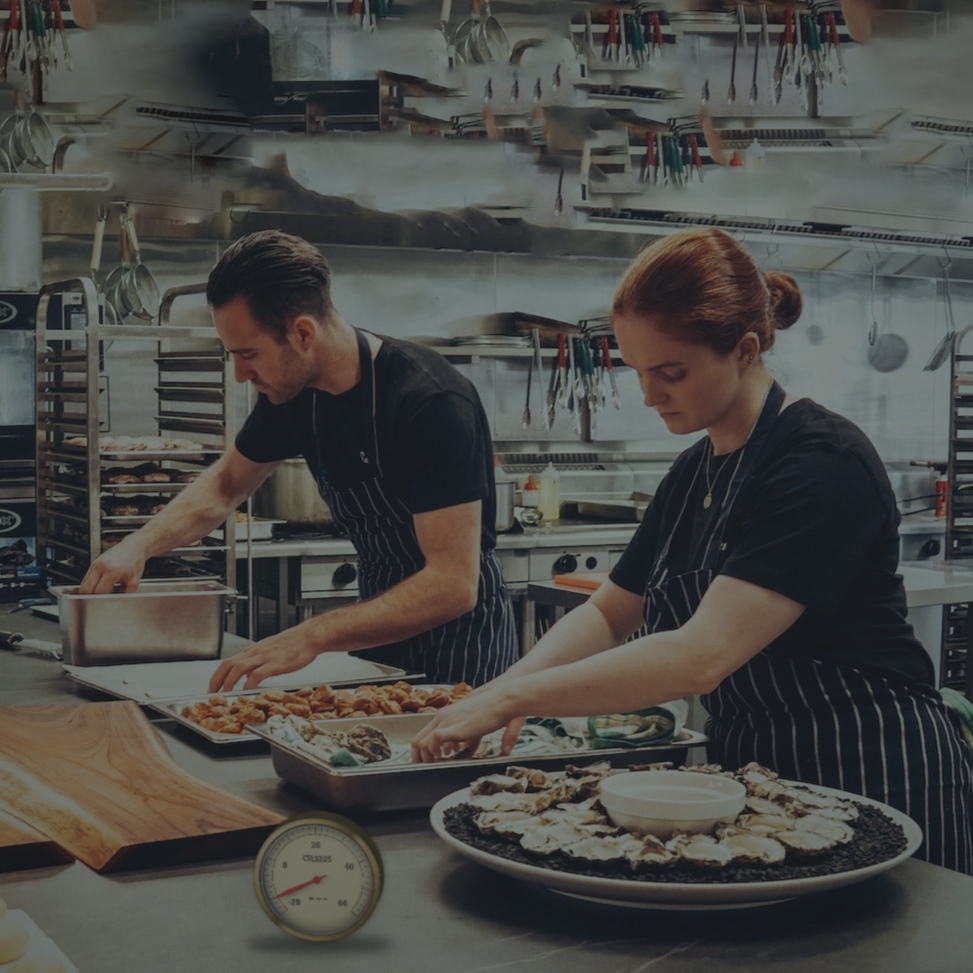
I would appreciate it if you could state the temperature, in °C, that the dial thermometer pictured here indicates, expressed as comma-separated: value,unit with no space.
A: -14,°C
